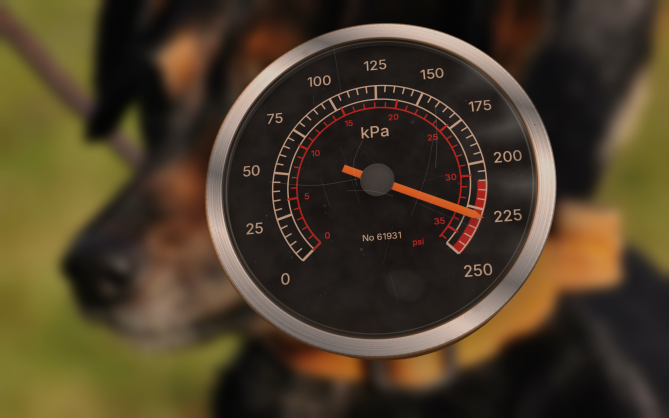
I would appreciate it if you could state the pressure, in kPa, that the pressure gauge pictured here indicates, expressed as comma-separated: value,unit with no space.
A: 230,kPa
